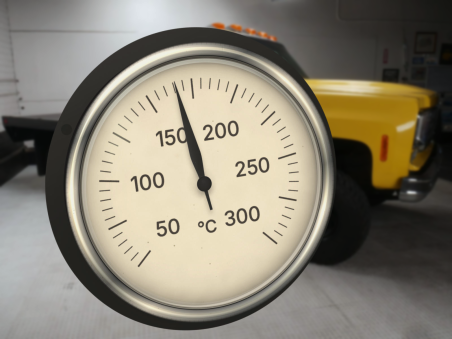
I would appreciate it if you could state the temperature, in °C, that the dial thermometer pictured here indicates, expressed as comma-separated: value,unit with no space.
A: 165,°C
